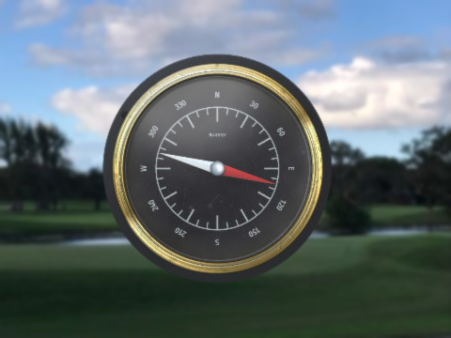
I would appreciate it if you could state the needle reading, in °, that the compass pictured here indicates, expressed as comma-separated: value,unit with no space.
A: 105,°
